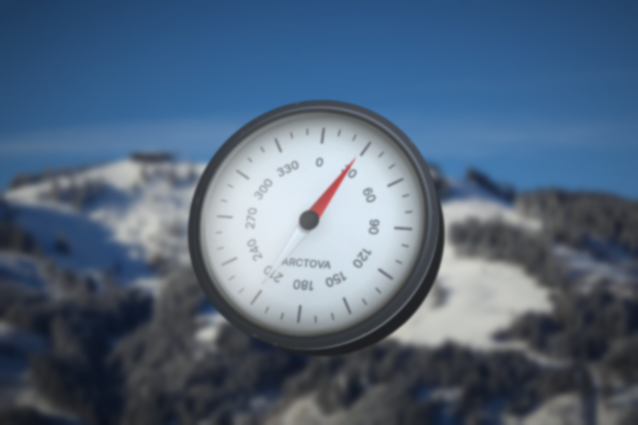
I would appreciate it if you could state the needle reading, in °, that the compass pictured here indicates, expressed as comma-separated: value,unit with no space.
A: 30,°
